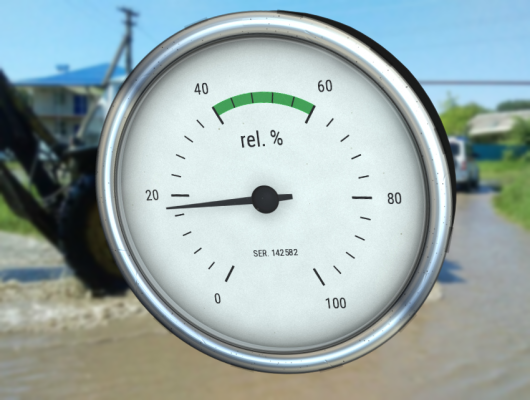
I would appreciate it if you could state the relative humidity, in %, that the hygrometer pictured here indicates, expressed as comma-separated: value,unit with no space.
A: 18,%
